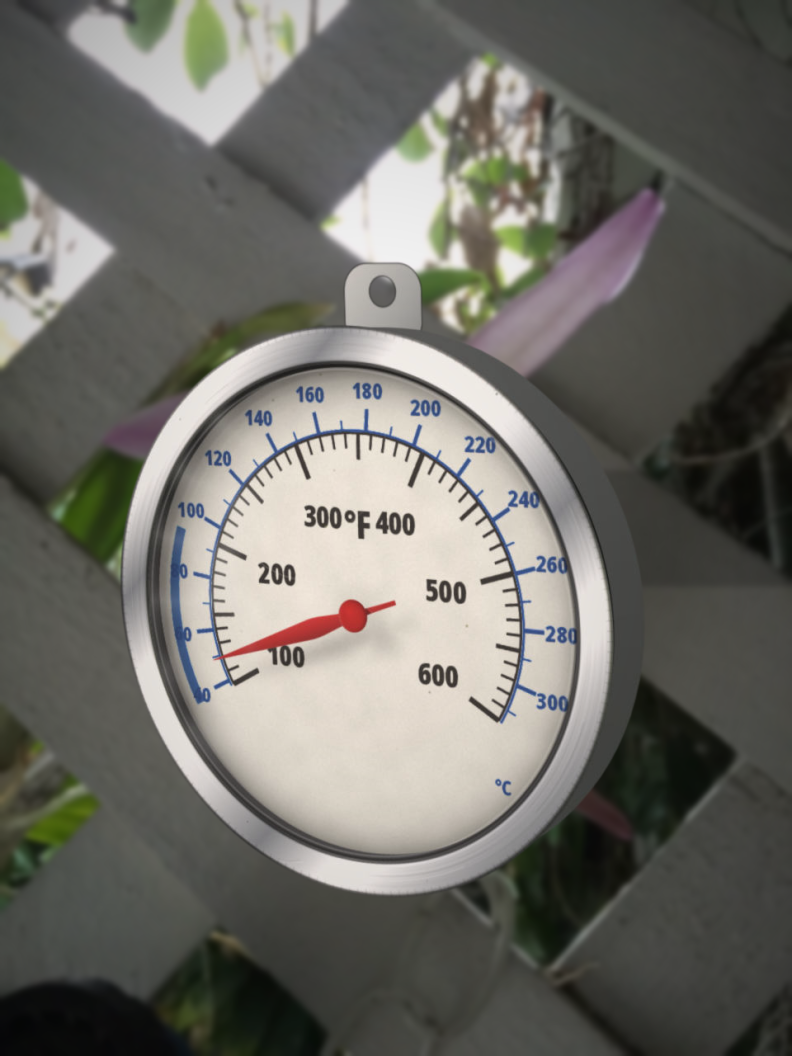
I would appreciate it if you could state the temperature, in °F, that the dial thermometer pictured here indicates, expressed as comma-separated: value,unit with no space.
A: 120,°F
